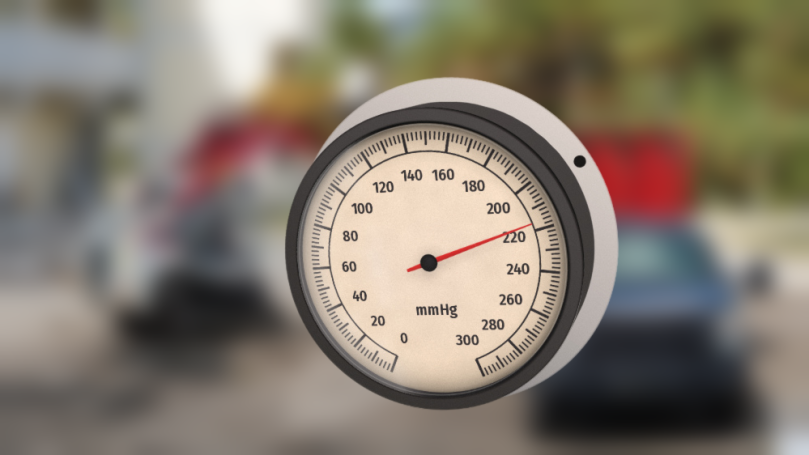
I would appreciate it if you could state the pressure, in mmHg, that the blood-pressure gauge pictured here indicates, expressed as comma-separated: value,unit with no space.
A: 216,mmHg
